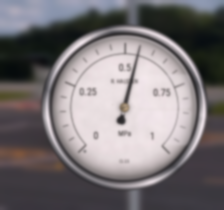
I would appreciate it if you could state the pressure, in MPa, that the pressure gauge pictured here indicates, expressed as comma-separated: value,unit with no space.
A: 0.55,MPa
